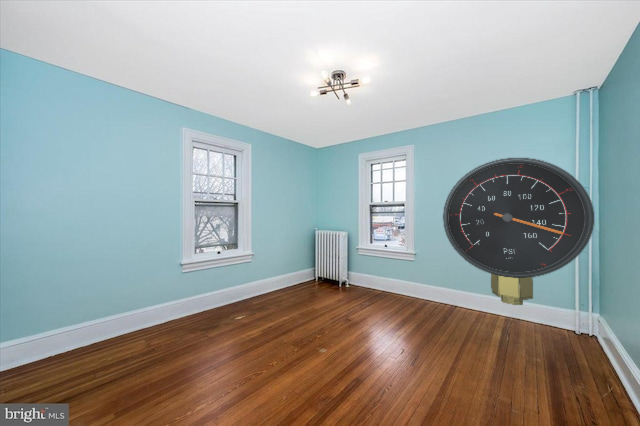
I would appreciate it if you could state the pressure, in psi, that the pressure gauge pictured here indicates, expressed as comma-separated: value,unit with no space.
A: 145,psi
